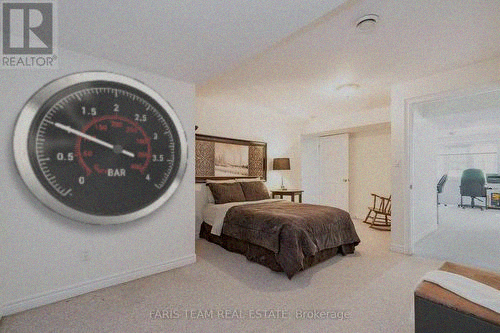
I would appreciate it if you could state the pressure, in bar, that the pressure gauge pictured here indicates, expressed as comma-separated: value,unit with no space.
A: 1,bar
